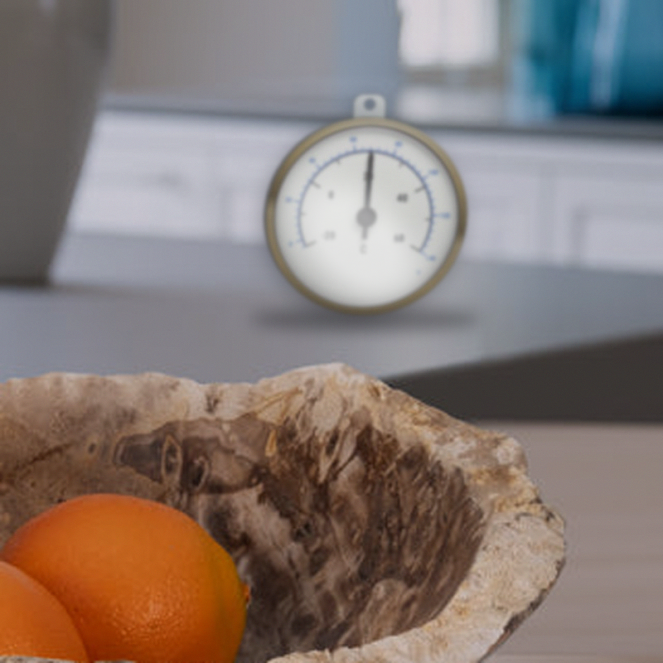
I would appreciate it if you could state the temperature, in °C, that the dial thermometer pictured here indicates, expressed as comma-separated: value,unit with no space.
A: 20,°C
